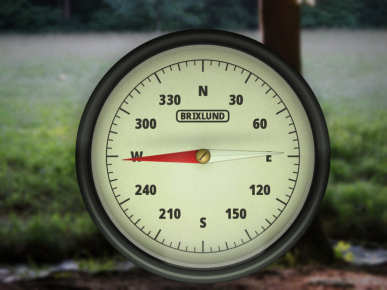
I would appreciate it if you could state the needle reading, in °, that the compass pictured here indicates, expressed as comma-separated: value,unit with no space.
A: 267.5,°
